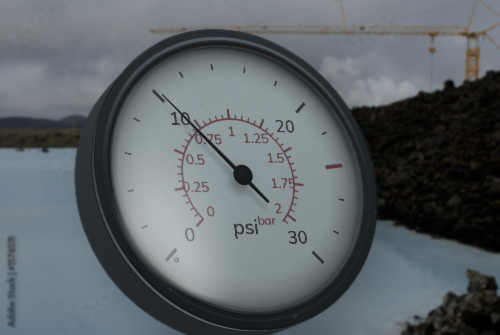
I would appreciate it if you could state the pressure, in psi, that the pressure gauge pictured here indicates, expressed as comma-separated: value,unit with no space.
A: 10,psi
